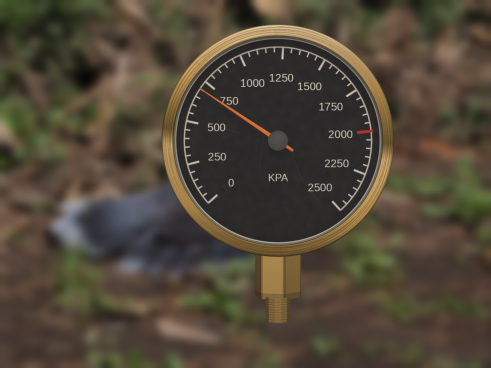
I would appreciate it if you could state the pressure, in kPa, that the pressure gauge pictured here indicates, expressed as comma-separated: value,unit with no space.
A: 700,kPa
